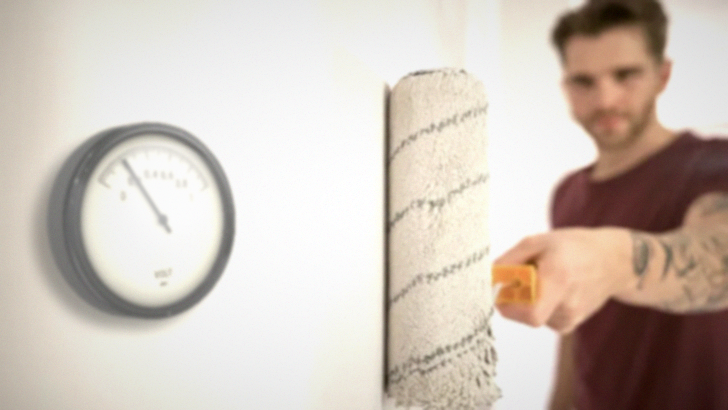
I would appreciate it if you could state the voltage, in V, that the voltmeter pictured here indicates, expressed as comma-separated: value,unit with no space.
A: 0.2,V
